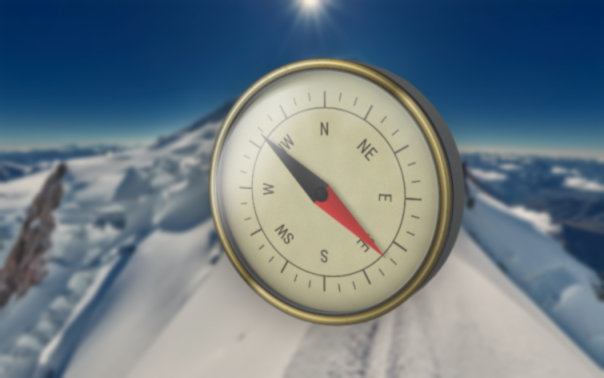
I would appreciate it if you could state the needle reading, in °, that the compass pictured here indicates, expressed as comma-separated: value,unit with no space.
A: 130,°
